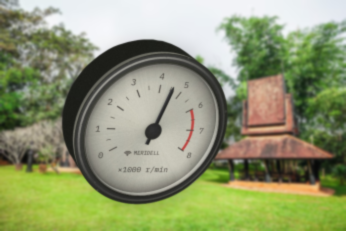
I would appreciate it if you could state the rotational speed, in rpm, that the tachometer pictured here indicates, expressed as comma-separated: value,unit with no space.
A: 4500,rpm
